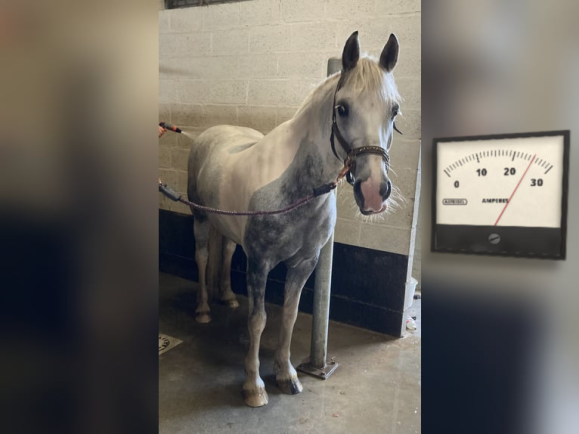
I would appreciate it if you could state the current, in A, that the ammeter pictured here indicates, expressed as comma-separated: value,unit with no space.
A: 25,A
